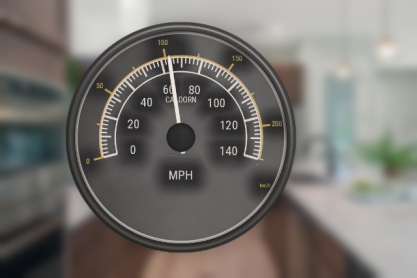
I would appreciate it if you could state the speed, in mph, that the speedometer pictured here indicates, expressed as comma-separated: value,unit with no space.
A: 64,mph
